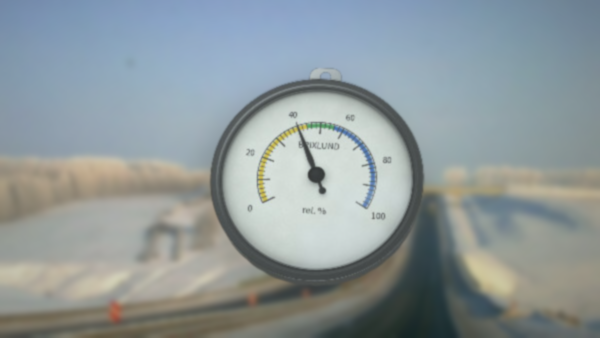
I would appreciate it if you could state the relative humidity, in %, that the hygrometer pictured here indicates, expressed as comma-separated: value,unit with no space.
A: 40,%
